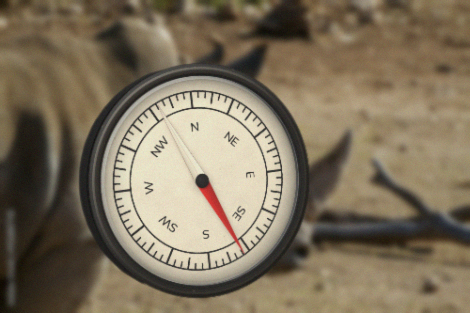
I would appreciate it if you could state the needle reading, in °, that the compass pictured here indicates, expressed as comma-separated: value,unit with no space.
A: 155,°
